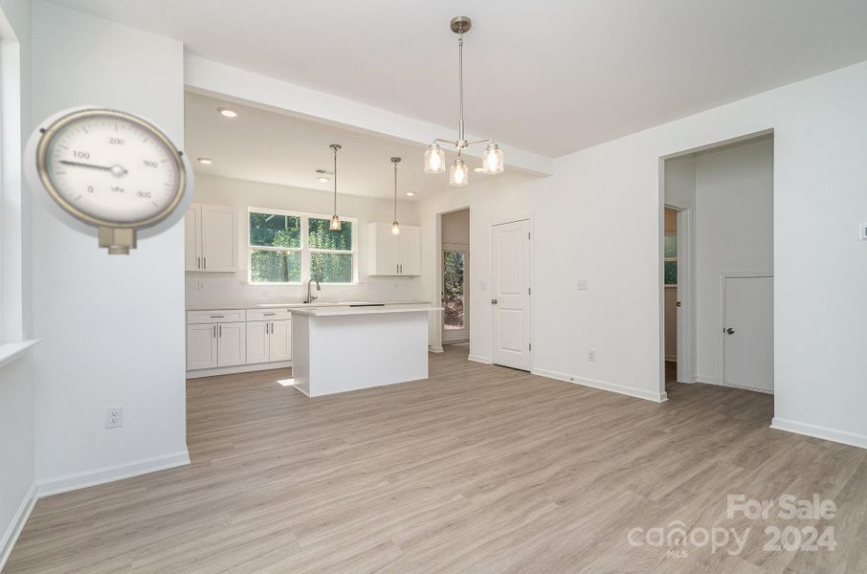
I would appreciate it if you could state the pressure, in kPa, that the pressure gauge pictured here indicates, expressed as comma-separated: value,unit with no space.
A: 70,kPa
